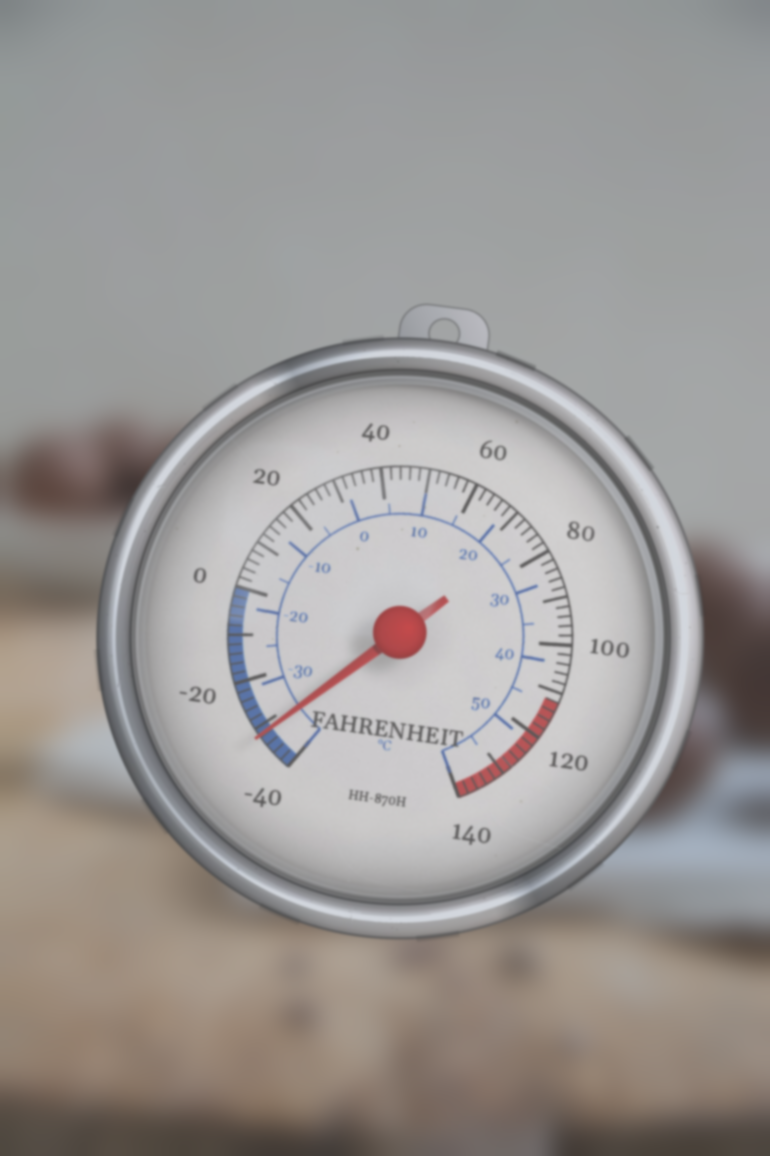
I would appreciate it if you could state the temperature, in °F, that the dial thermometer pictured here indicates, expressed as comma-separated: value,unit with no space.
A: -32,°F
